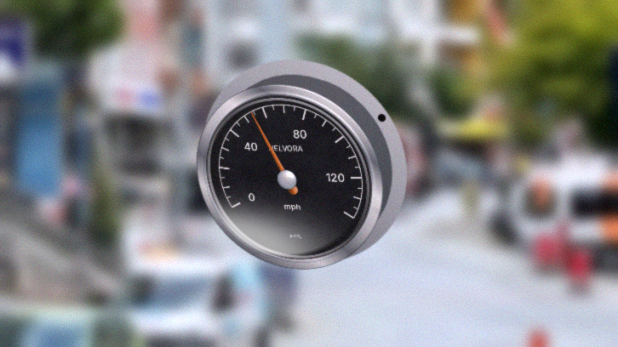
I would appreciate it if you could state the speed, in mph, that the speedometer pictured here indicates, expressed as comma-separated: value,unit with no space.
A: 55,mph
